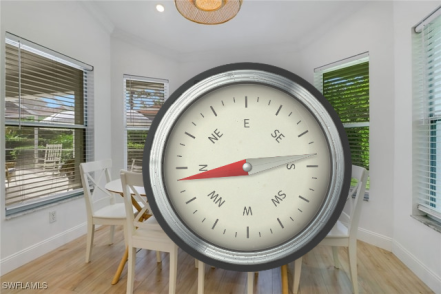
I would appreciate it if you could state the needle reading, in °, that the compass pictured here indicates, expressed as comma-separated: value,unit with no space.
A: 350,°
